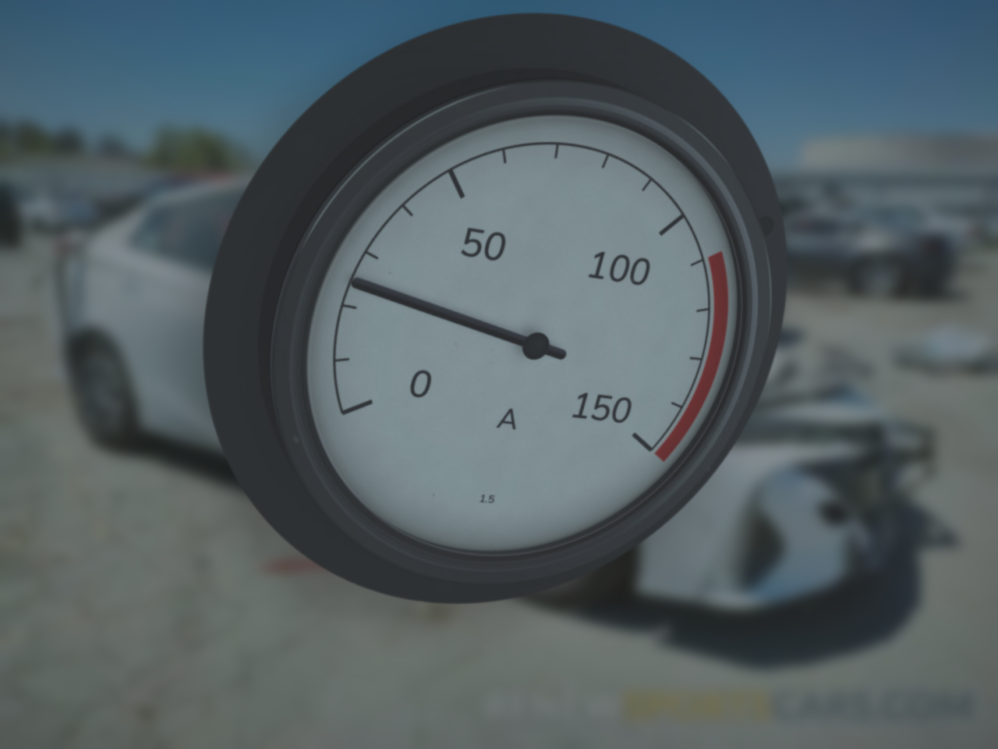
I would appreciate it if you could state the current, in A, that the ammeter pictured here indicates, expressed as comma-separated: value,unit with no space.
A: 25,A
